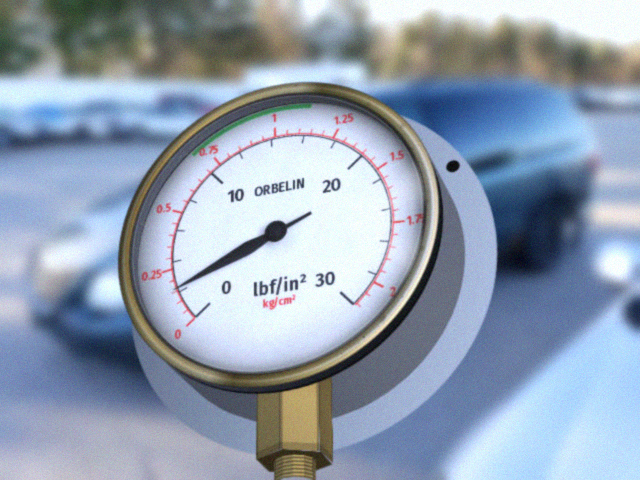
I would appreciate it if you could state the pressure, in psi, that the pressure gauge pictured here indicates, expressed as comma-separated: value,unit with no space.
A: 2,psi
